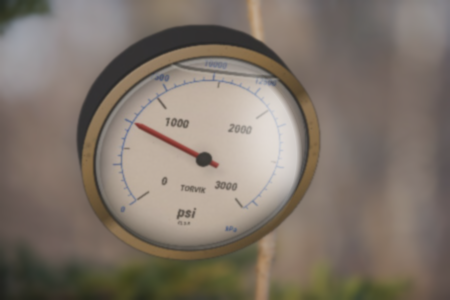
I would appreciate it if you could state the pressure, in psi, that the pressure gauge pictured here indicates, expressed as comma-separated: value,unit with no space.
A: 750,psi
